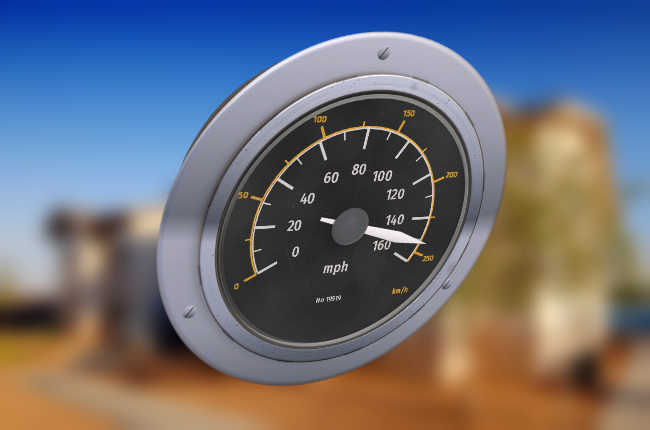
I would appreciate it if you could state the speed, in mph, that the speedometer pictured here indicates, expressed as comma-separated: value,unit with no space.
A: 150,mph
